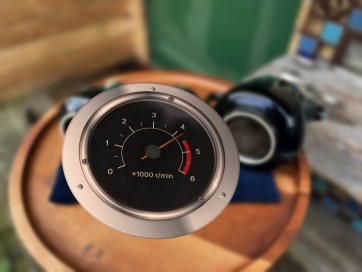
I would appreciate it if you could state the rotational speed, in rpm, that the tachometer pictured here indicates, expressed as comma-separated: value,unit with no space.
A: 4250,rpm
